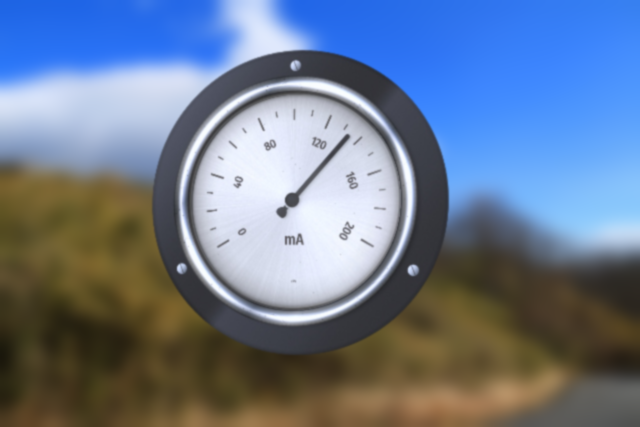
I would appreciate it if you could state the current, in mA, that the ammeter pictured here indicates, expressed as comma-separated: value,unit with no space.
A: 135,mA
